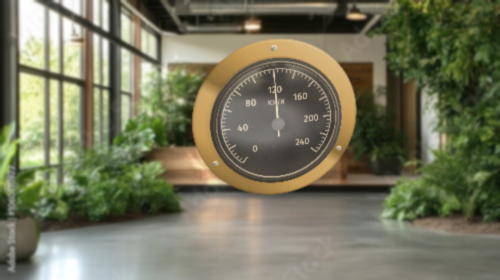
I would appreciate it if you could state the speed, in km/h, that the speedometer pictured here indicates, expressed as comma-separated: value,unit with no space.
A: 120,km/h
